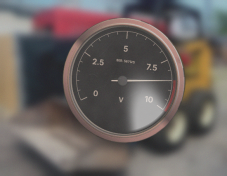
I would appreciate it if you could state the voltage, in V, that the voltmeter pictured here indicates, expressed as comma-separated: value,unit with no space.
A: 8.5,V
